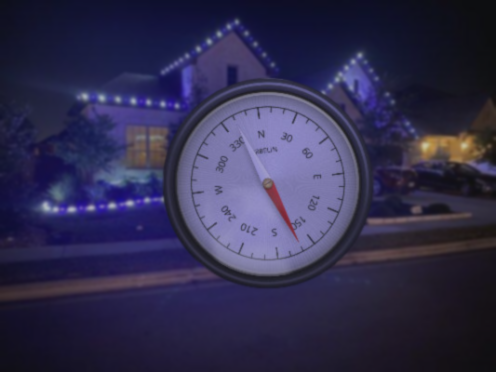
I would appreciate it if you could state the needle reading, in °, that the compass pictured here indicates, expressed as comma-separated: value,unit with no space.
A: 160,°
